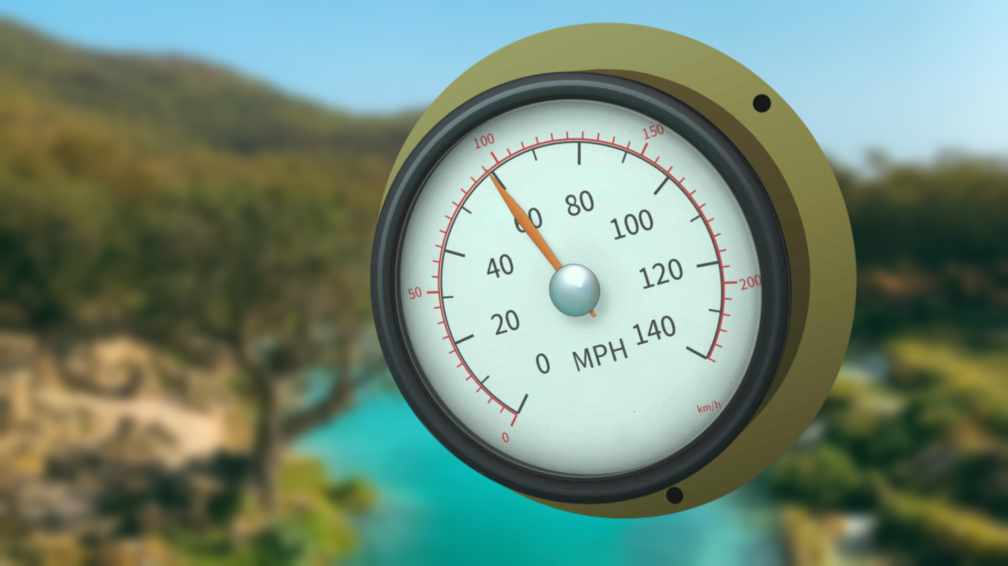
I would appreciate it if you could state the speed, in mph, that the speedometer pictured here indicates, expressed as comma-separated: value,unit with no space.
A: 60,mph
